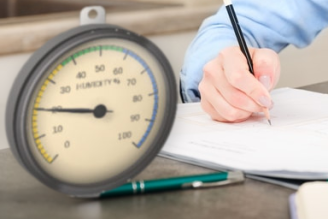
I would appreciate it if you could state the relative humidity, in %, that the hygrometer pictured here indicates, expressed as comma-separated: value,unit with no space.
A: 20,%
